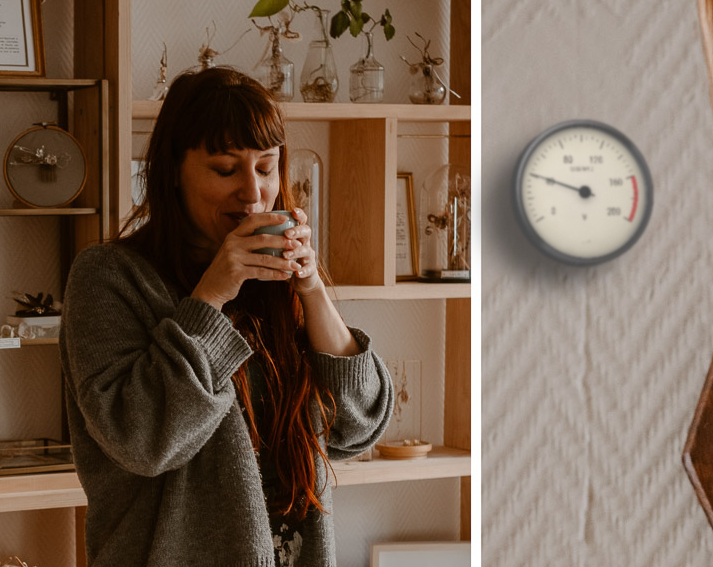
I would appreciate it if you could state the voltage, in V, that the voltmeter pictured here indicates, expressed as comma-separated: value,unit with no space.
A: 40,V
